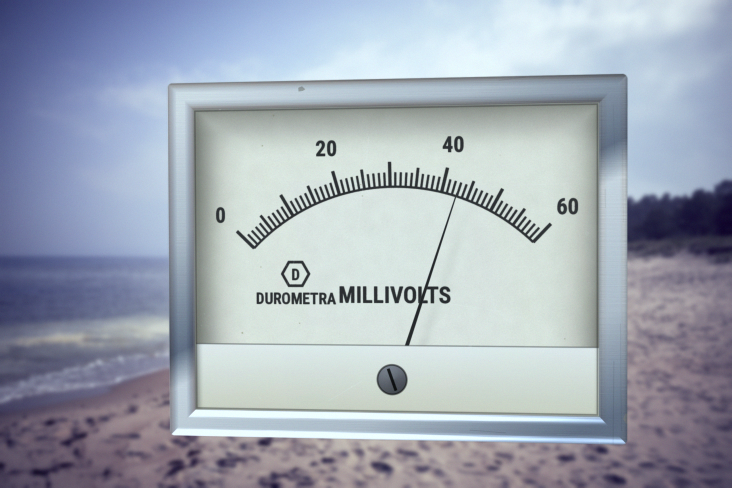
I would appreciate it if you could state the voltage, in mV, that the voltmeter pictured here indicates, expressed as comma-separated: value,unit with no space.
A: 43,mV
